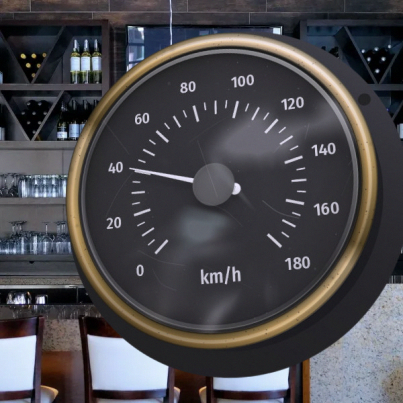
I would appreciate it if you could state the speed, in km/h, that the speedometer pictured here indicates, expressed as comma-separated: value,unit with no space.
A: 40,km/h
